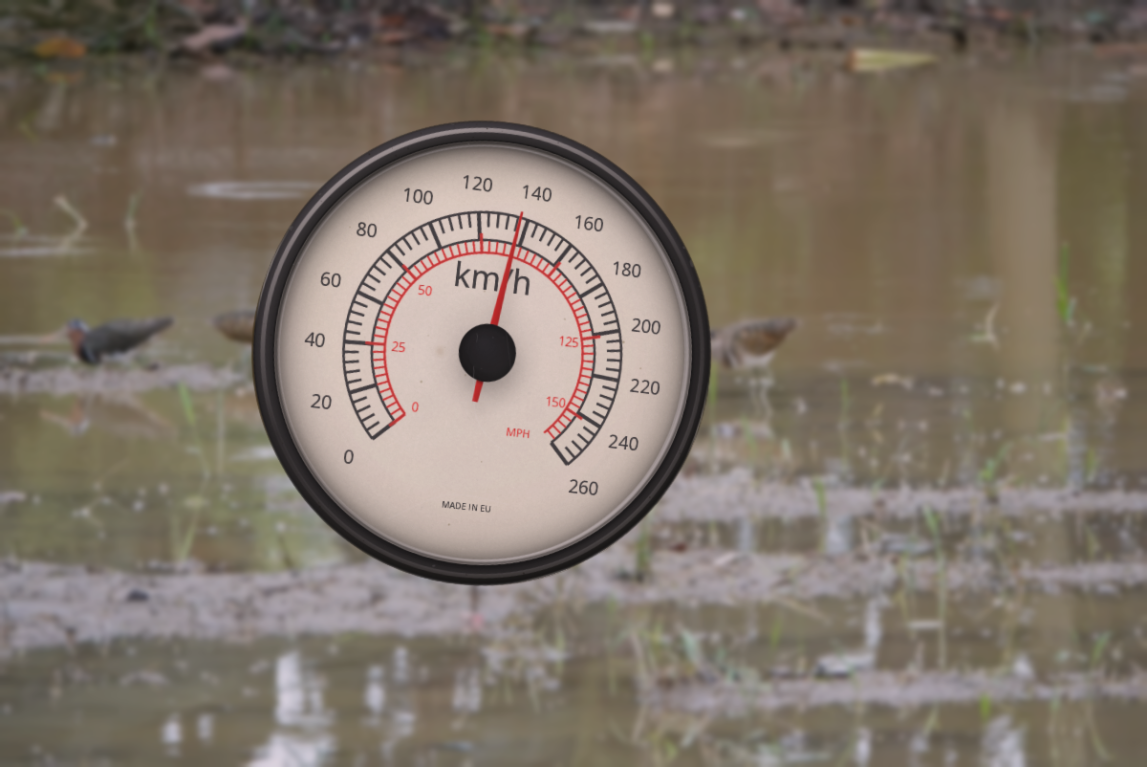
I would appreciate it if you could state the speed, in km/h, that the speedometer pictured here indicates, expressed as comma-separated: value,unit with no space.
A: 136,km/h
